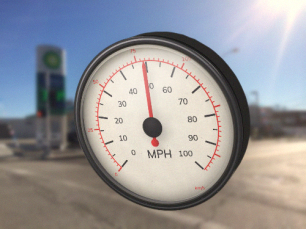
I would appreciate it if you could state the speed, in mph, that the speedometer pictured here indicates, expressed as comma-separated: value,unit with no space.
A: 50,mph
